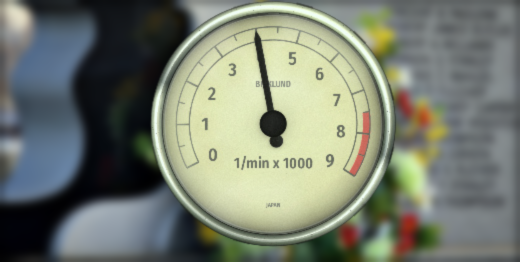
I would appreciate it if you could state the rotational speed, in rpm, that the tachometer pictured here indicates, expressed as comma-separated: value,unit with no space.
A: 4000,rpm
